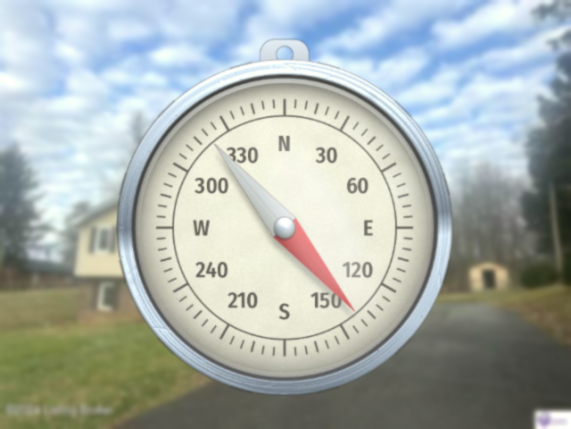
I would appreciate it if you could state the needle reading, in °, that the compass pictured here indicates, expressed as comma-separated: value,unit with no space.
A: 140,°
